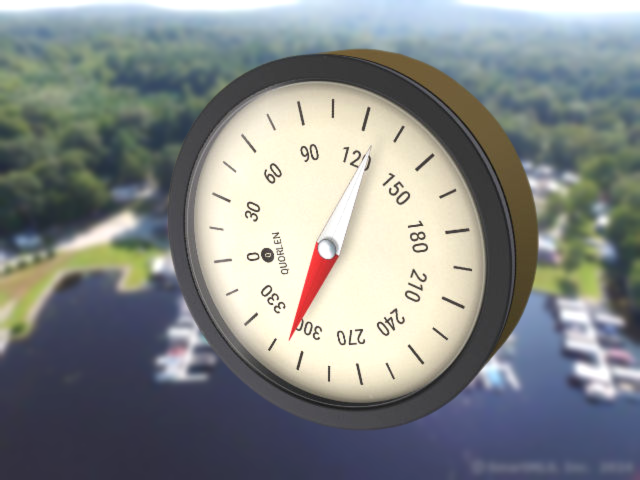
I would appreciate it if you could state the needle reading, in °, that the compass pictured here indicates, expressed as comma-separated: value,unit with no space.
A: 307.5,°
